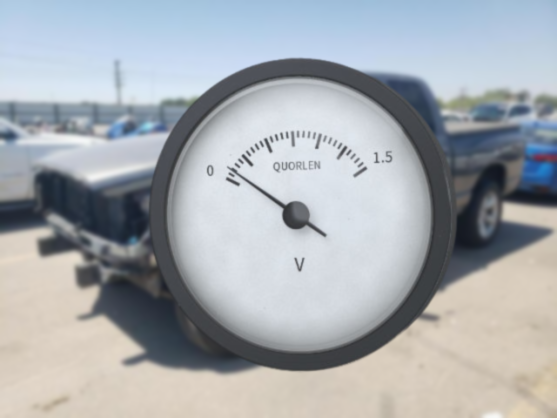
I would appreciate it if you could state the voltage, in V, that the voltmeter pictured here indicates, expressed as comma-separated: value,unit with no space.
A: 0.1,V
